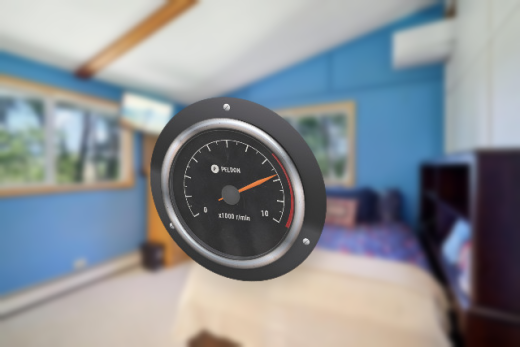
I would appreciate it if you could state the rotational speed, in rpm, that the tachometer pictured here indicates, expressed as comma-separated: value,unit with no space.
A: 7750,rpm
